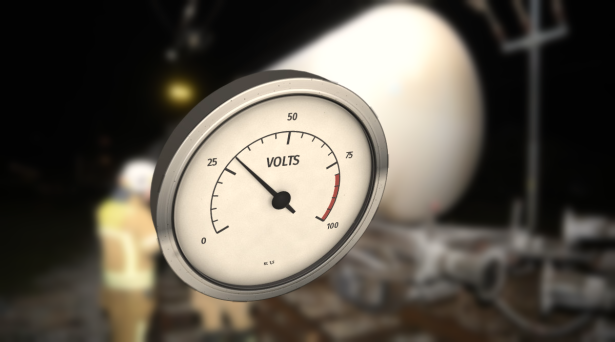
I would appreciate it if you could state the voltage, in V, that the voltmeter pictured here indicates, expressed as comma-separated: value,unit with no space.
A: 30,V
